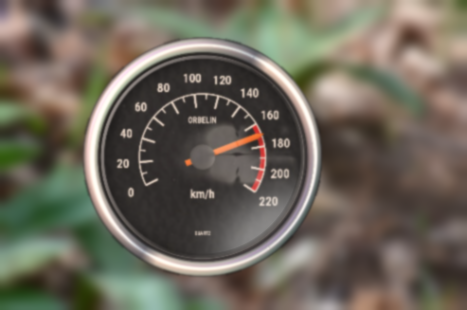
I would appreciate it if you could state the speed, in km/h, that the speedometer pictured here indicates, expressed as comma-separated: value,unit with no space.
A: 170,km/h
